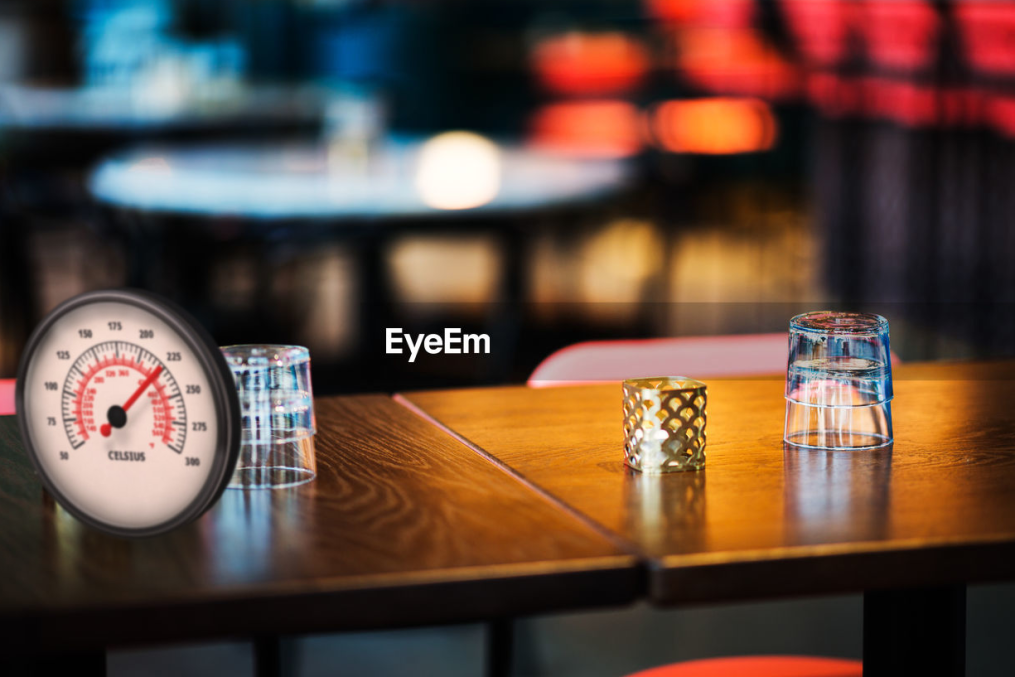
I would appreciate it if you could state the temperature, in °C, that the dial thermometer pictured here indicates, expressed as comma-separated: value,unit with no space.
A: 225,°C
